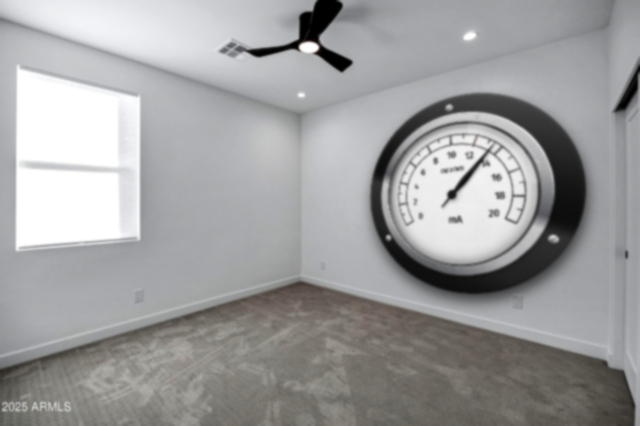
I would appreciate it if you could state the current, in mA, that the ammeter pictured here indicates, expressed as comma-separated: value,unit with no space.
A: 13.5,mA
